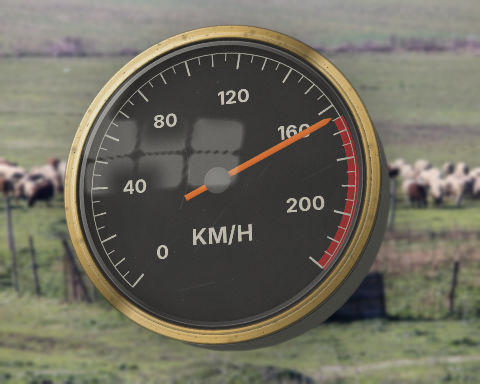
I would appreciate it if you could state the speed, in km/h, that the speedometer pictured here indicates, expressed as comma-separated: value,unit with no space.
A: 165,km/h
